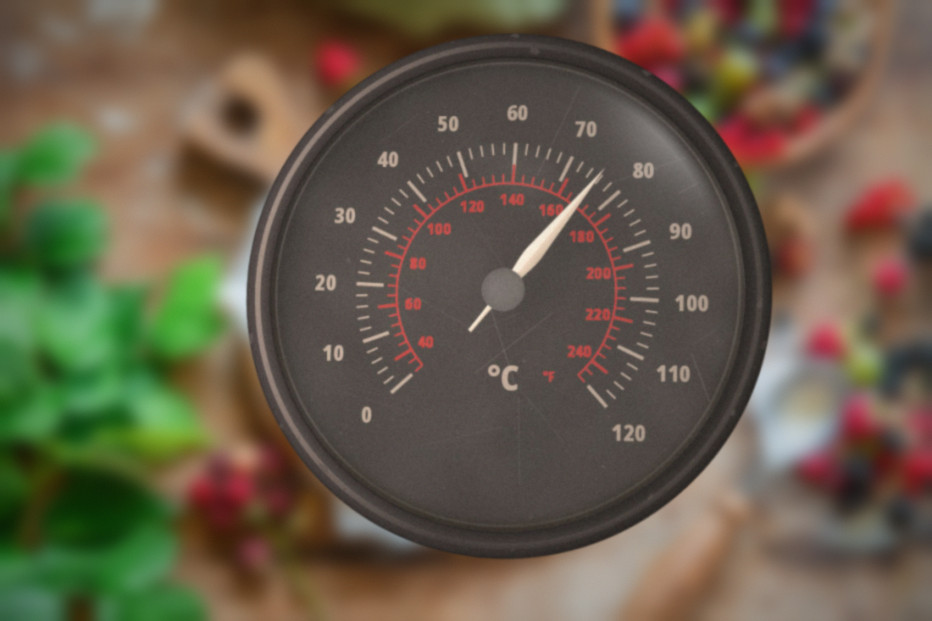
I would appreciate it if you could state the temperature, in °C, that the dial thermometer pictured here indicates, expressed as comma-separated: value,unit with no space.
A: 76,°C
